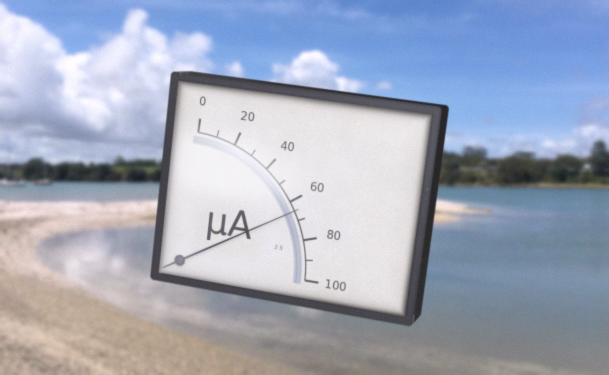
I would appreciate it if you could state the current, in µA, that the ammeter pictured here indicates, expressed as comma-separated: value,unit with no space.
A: 65,µA
